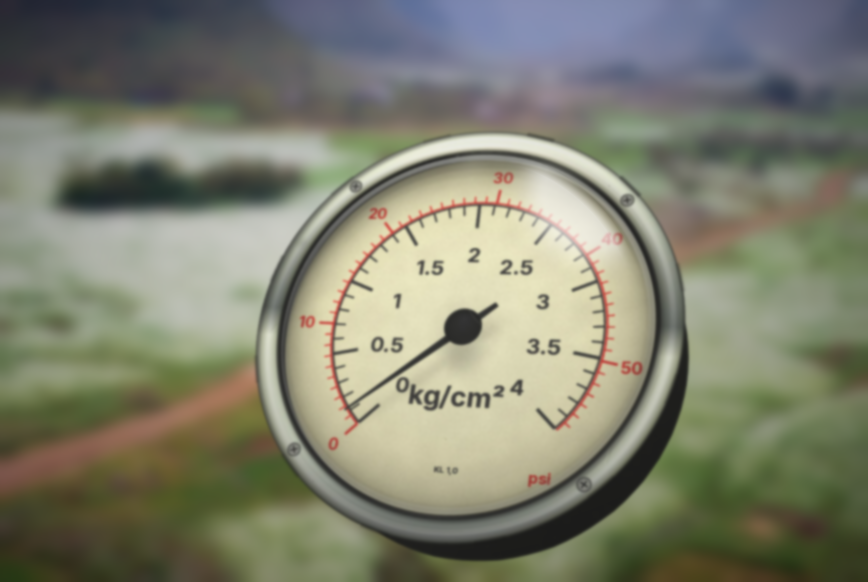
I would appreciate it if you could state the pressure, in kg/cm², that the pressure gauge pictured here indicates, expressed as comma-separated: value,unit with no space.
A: 0.1,kg/cm²
